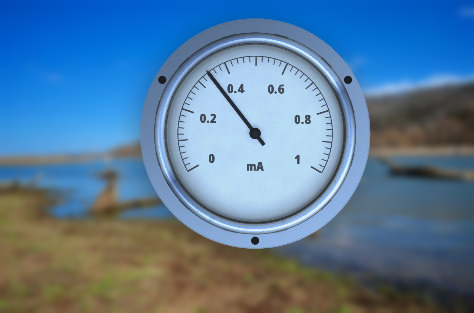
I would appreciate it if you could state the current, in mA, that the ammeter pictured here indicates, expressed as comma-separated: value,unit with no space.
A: 0.34,mA
